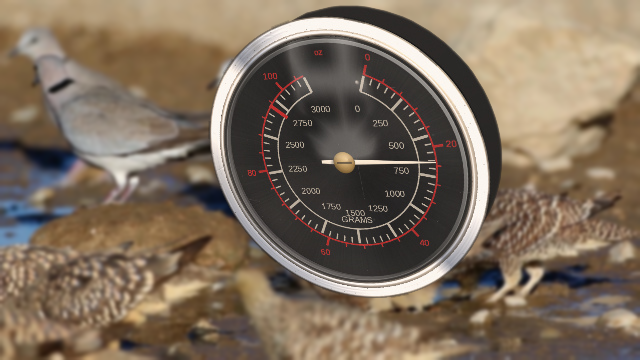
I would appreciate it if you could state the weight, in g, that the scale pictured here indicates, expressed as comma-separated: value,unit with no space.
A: 650,g
